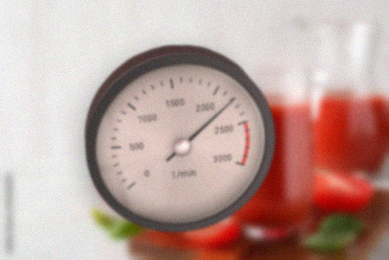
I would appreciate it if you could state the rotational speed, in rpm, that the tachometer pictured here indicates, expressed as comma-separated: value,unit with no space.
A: 2200,rpm
